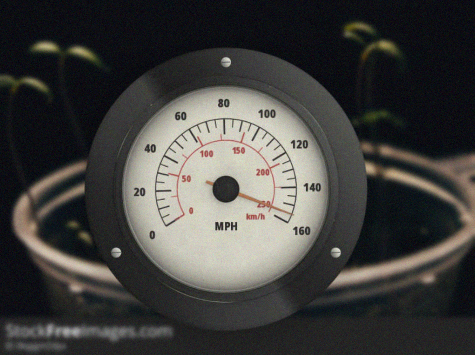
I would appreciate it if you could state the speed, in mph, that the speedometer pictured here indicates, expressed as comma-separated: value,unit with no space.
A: 155,mph
